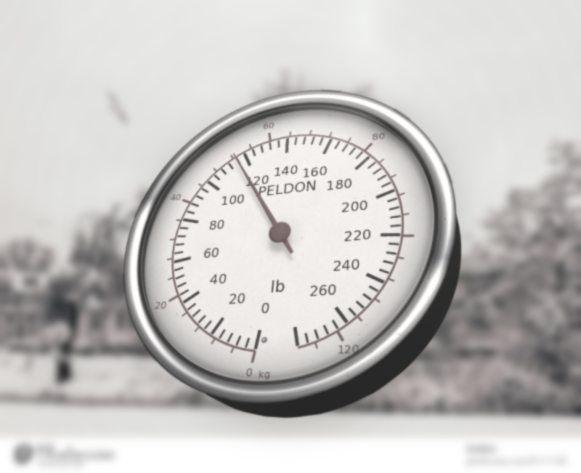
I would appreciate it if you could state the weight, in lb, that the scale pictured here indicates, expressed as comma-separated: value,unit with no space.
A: 116,lb
